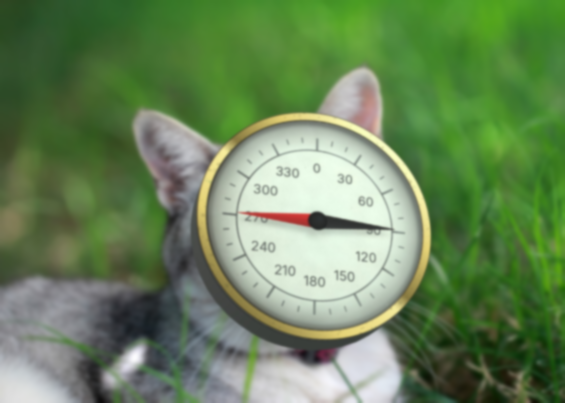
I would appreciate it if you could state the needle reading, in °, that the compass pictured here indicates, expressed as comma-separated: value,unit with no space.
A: 270,°
